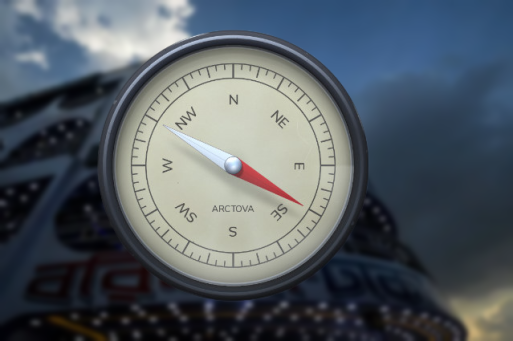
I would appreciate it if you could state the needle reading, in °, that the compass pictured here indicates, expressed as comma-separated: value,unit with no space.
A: 120,°
